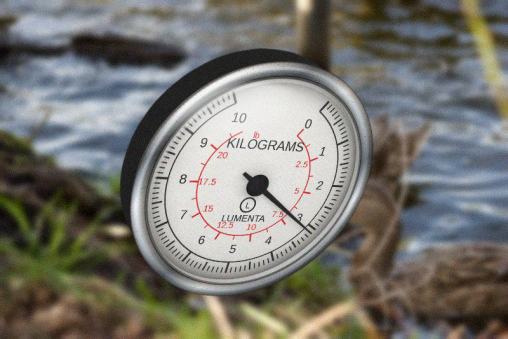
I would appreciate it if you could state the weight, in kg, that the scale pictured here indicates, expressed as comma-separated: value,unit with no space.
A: 3.1,kg
